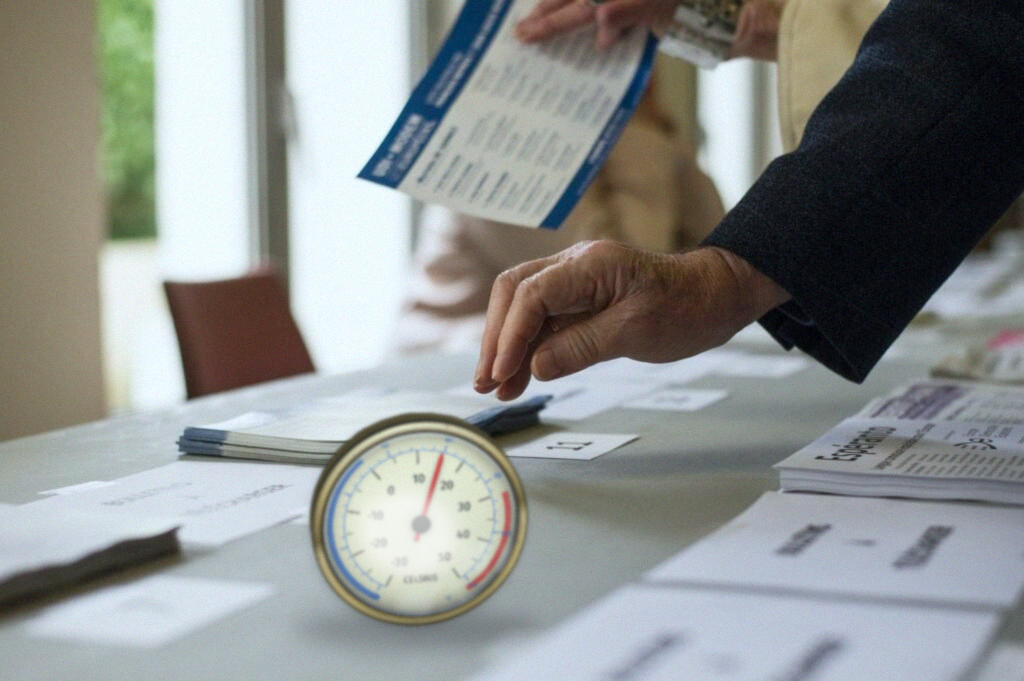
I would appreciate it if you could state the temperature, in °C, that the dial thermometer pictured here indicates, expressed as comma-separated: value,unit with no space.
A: 15,°C
